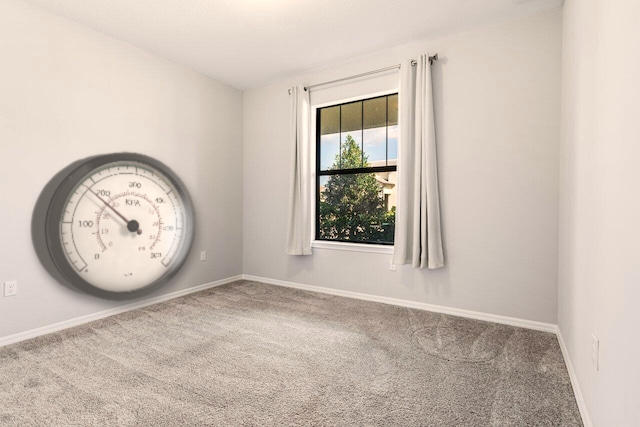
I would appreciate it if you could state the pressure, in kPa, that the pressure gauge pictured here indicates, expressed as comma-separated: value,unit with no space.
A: 180,kPa
